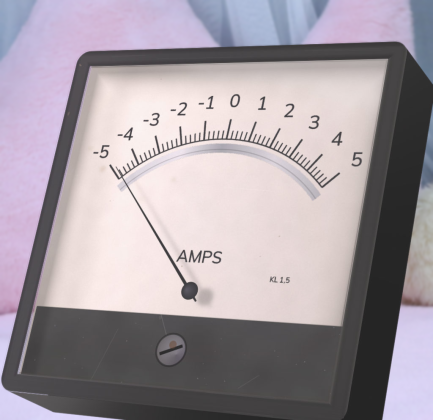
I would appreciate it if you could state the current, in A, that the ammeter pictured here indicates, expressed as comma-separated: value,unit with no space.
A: -4.8,A
